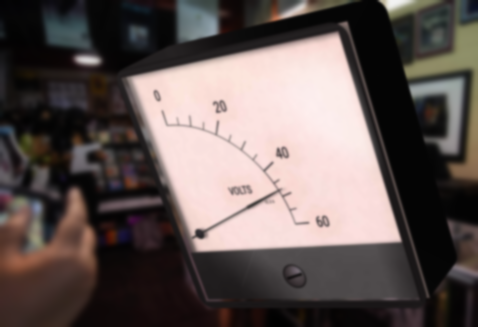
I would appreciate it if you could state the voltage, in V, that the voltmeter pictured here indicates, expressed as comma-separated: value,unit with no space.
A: 47.5,V
